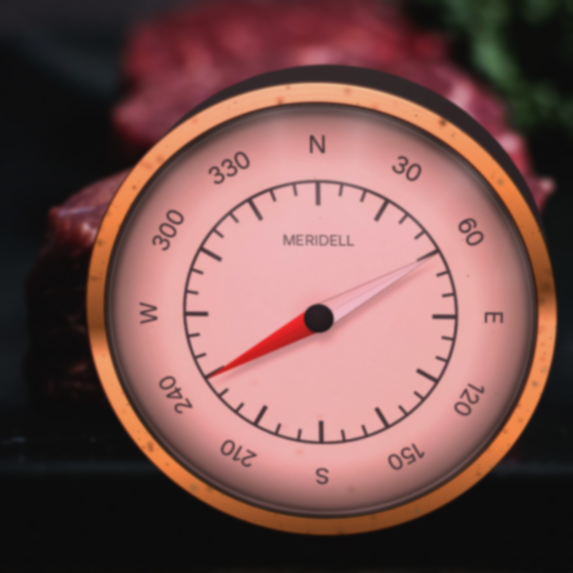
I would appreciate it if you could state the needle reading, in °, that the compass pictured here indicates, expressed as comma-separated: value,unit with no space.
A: 240,°
